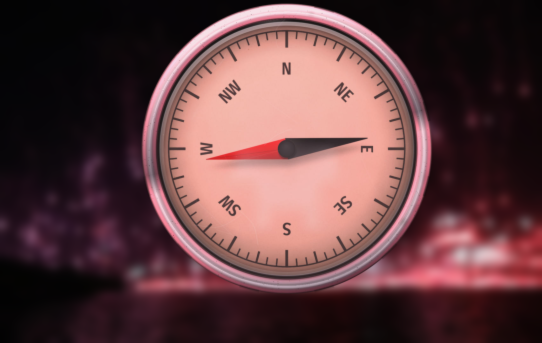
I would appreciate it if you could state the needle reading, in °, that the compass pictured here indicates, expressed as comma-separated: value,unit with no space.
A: 262.5,°
